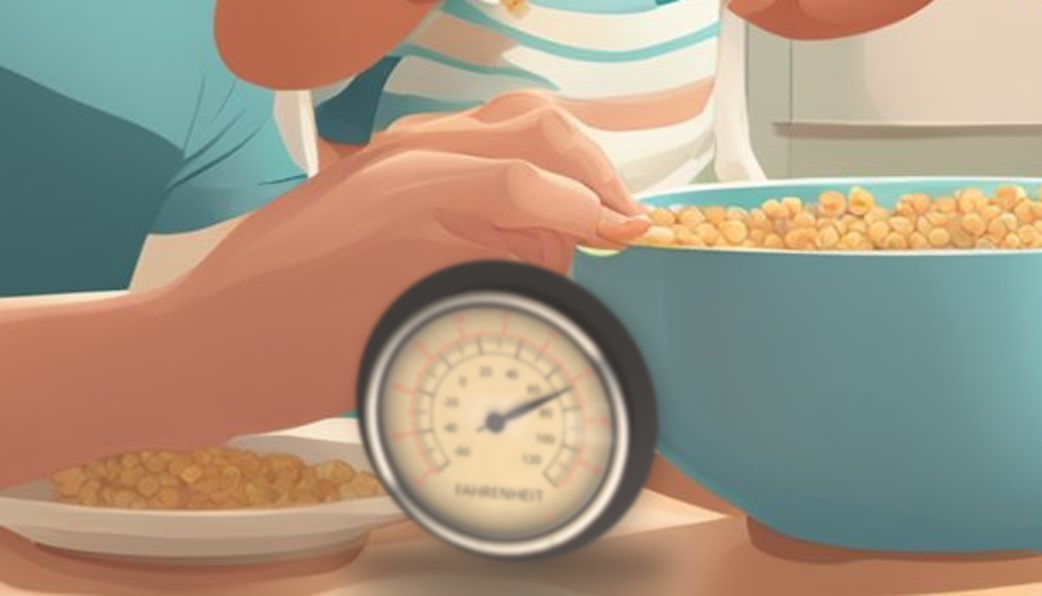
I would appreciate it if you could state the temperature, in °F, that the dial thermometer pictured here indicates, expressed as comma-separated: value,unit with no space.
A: 70,°F
